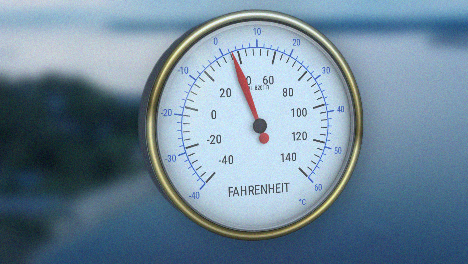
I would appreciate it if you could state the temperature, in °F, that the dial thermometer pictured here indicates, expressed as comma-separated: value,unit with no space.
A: 36,°F
